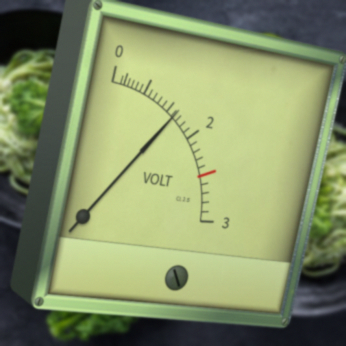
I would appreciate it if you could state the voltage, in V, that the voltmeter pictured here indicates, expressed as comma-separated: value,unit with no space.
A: 1.6,V
